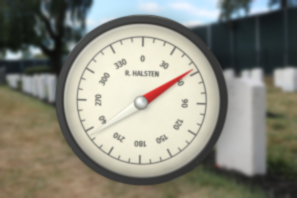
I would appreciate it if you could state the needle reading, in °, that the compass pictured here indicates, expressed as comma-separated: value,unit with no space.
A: 55,°
